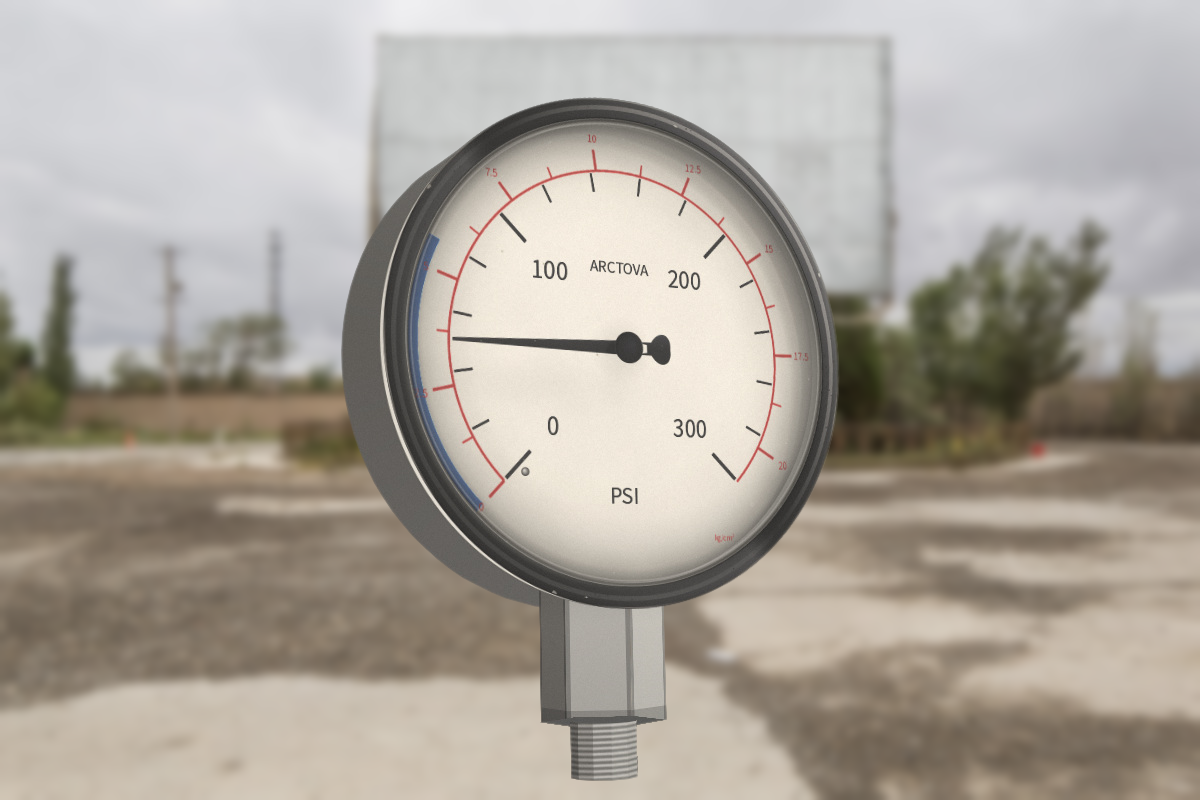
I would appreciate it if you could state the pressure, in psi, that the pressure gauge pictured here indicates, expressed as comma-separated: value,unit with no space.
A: 50,psi
